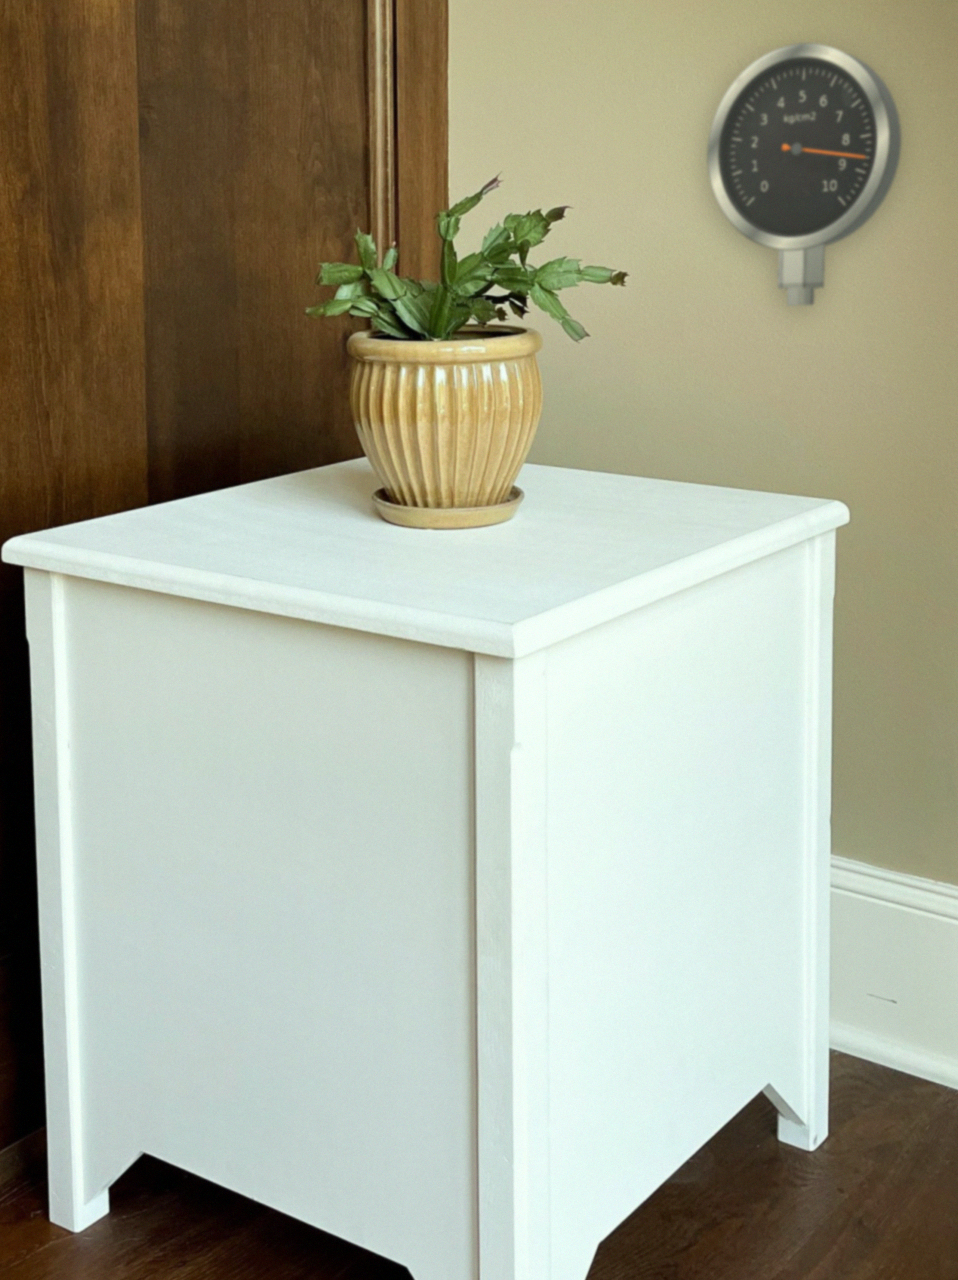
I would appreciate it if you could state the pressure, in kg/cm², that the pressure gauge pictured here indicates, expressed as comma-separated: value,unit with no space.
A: 8.6,kg/cm²
